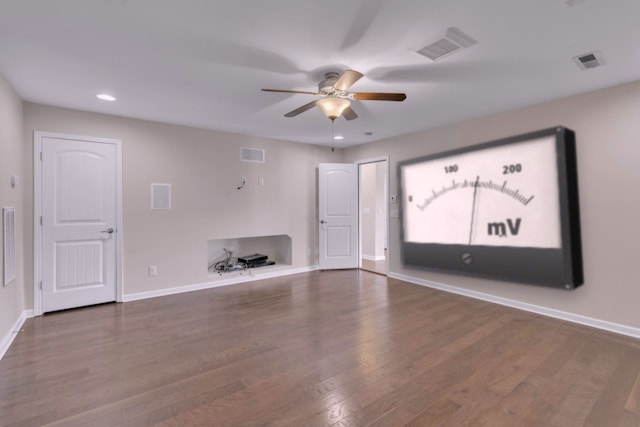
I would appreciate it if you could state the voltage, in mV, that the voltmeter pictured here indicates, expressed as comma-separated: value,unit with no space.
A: 150,mV
